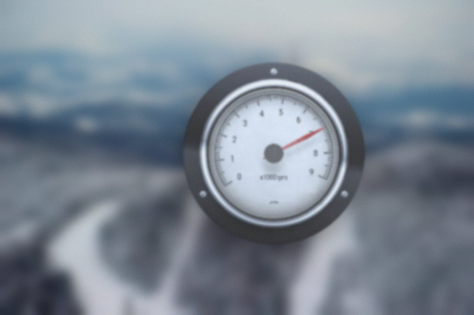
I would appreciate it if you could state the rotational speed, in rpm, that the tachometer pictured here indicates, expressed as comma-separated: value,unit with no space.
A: 7000,rpm
